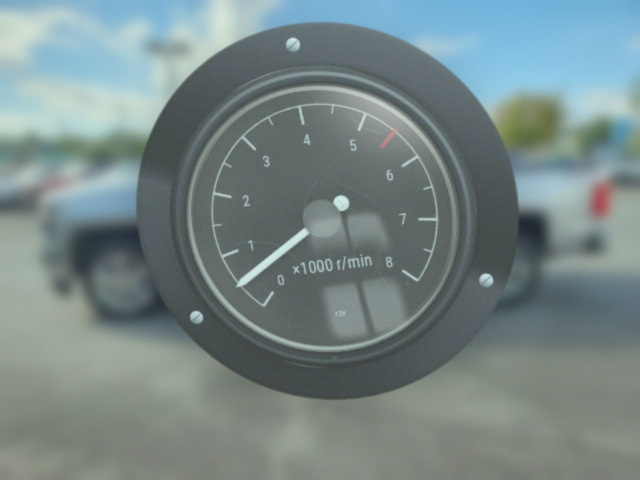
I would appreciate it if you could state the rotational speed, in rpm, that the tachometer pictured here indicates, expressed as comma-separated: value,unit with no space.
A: 500,rpm
